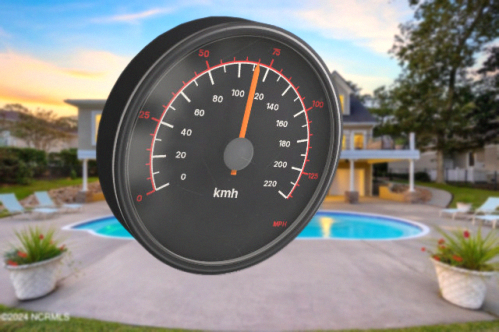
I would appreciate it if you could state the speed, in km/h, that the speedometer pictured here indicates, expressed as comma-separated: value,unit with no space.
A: 110,km/h
